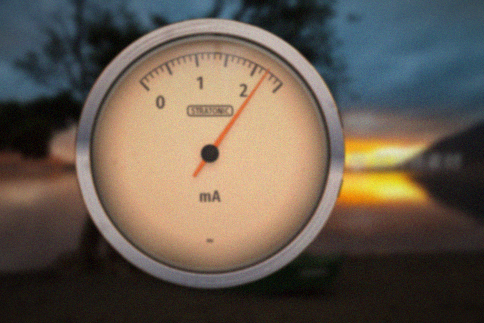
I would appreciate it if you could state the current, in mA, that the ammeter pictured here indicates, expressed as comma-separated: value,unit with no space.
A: 2.2,mA
